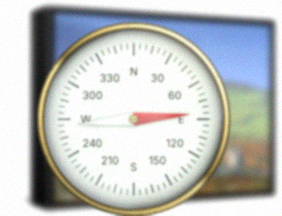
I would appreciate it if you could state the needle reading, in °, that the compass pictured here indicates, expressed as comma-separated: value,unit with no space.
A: 85,°
